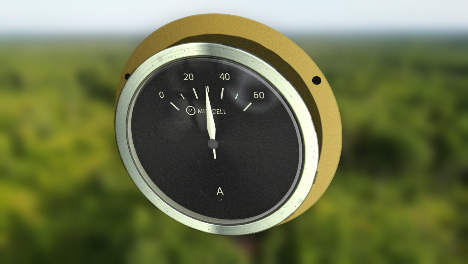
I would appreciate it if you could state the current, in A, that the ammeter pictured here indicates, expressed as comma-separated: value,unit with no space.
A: 30,A
